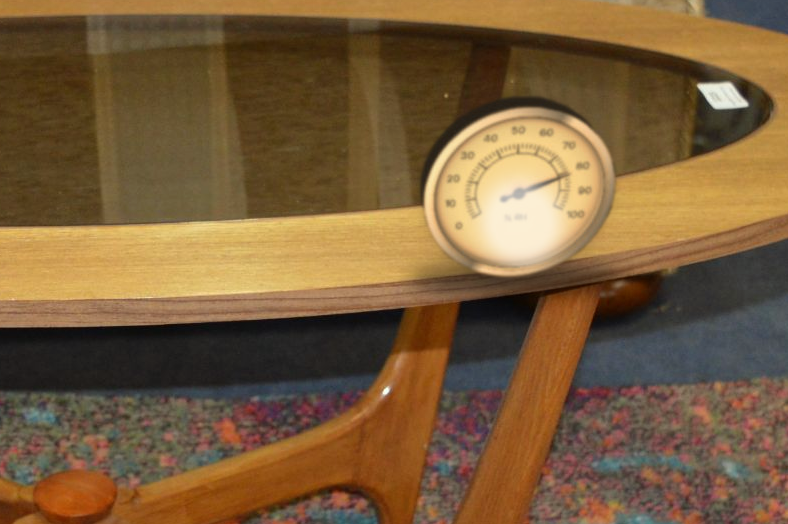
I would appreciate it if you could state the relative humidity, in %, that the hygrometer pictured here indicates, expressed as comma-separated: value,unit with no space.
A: 80,%
